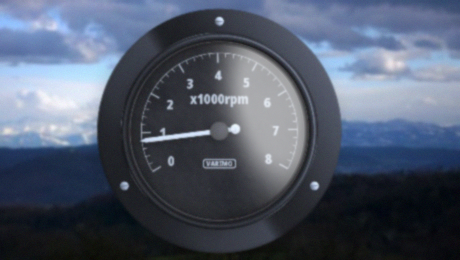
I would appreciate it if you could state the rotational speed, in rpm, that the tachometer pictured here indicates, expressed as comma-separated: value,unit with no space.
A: 800,rpm
